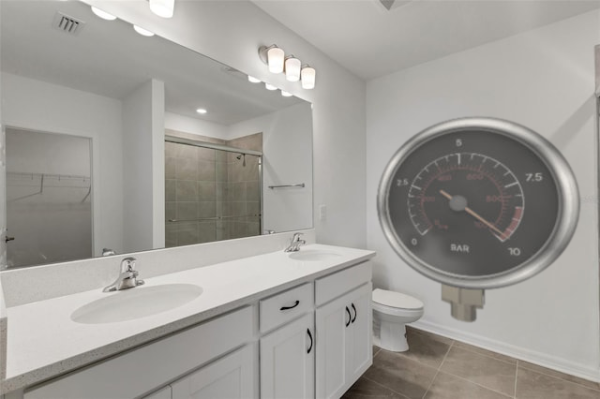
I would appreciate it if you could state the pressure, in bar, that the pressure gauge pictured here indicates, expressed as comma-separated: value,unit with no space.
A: 9.75,bar
